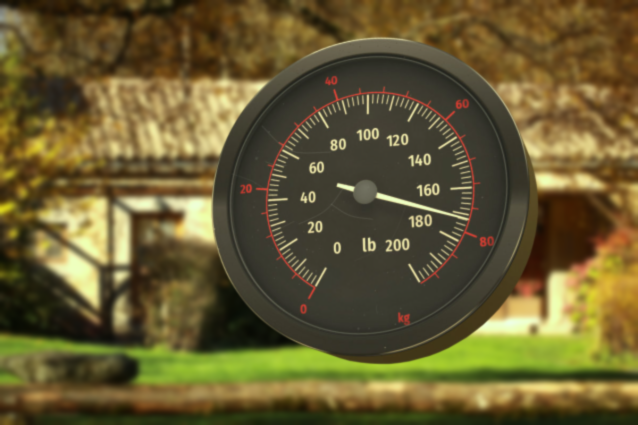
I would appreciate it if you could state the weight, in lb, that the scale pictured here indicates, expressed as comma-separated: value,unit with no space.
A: 172,lb
